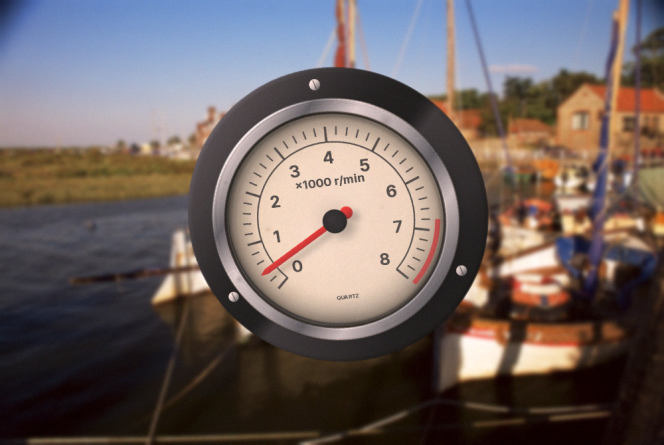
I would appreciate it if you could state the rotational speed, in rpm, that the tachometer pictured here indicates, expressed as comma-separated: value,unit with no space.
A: 400,rpm
